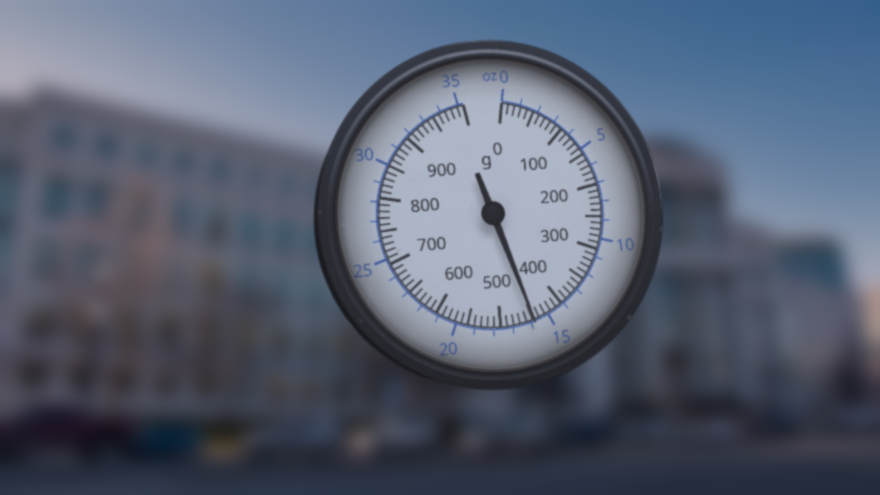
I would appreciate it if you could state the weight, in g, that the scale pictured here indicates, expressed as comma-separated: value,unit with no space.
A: 450,g
